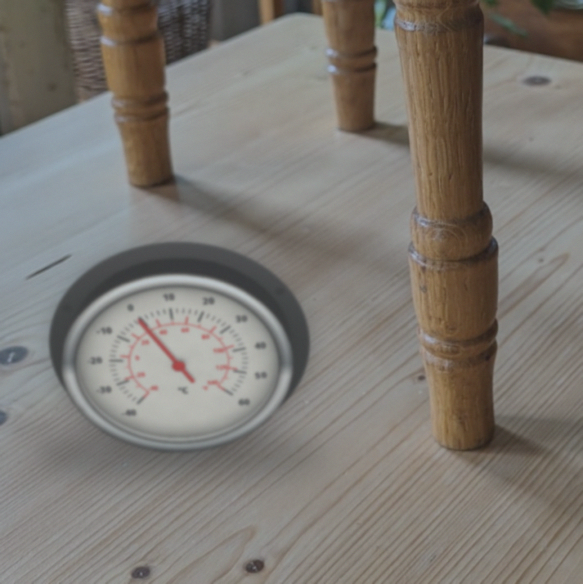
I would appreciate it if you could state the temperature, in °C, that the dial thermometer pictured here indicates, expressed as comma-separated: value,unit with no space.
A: 0,°C
